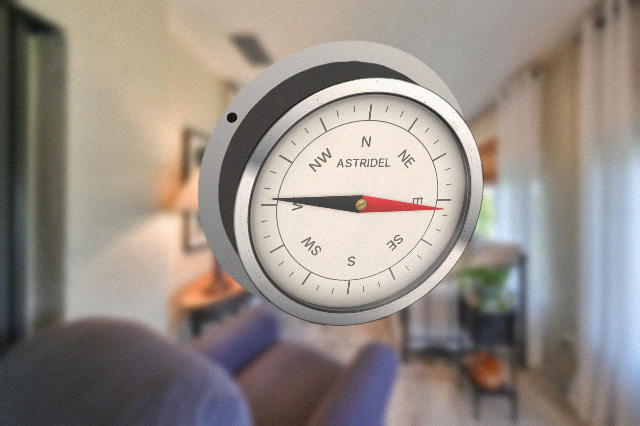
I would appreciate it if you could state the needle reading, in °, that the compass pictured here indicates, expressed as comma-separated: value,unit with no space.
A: 95,°
